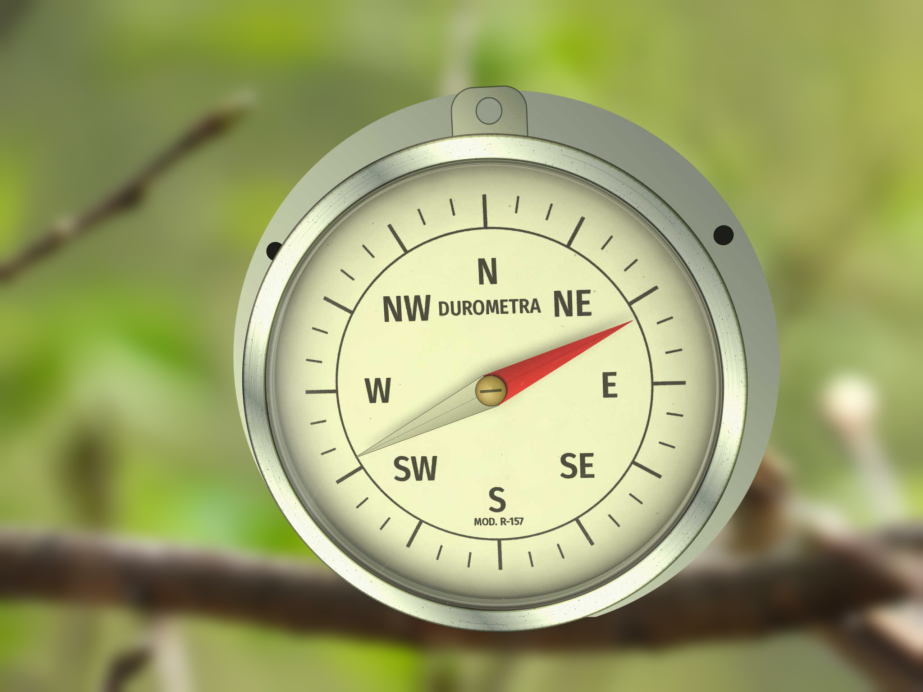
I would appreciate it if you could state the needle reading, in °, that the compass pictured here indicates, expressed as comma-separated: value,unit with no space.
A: 65,°
